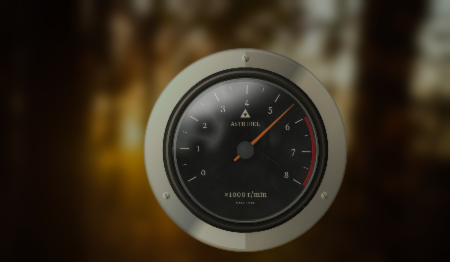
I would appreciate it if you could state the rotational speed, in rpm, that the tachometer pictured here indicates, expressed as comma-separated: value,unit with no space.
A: 5500,rpm
